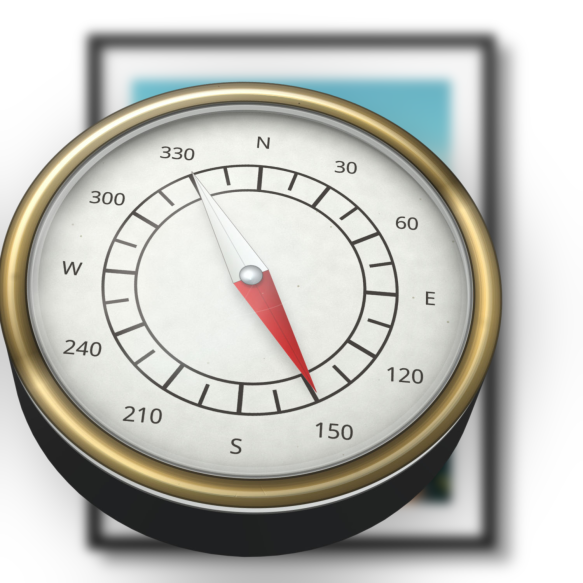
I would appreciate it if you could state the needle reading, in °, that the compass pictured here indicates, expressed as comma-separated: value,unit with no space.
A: 150,°
